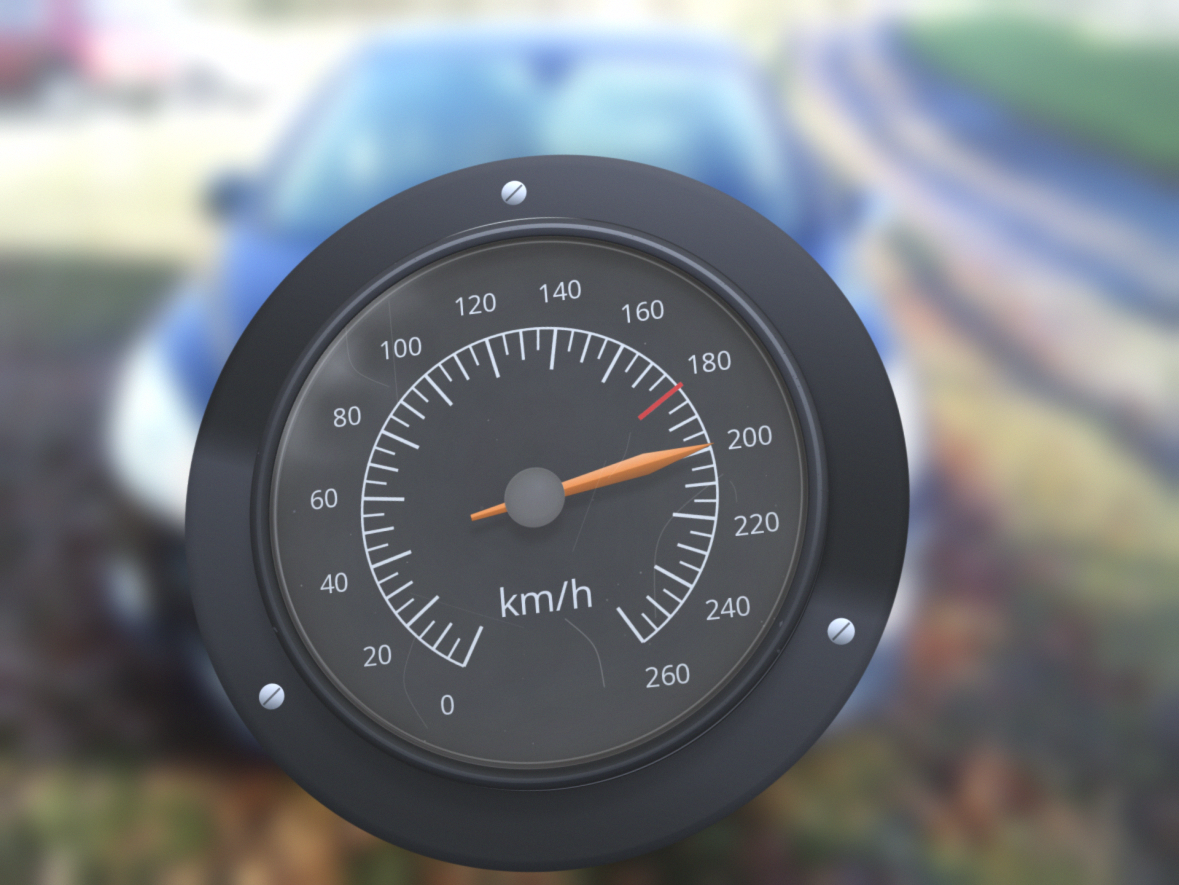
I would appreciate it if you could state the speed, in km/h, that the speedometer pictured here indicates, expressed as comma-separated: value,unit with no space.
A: 200,km/h
